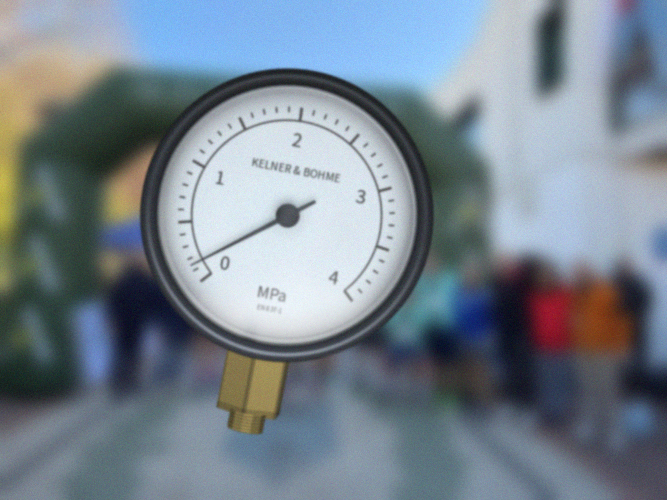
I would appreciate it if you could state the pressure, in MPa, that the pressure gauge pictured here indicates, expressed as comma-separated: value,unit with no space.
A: 0.15,MPa
